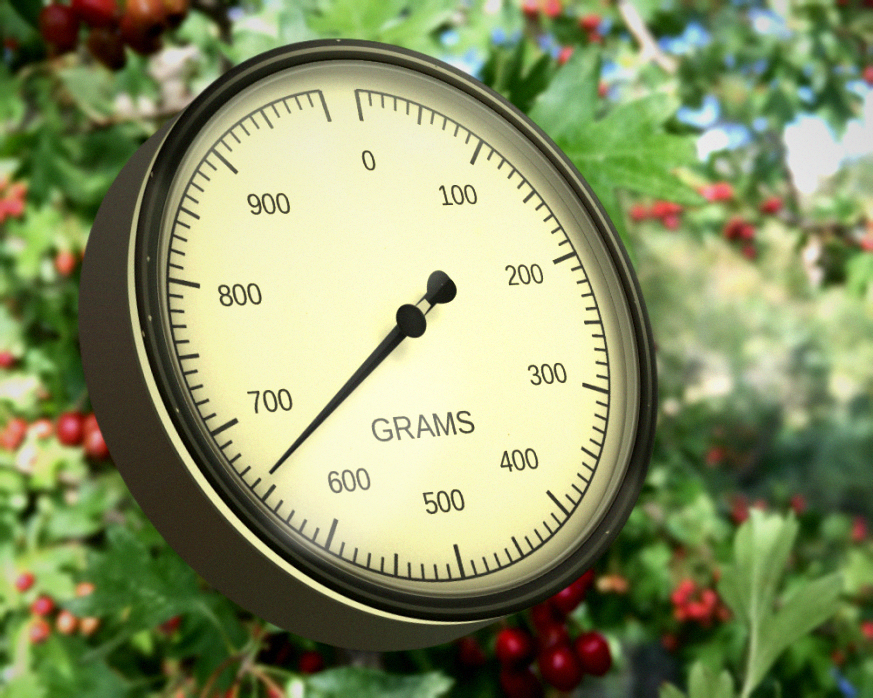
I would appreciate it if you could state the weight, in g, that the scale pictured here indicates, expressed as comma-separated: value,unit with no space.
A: 660,g
